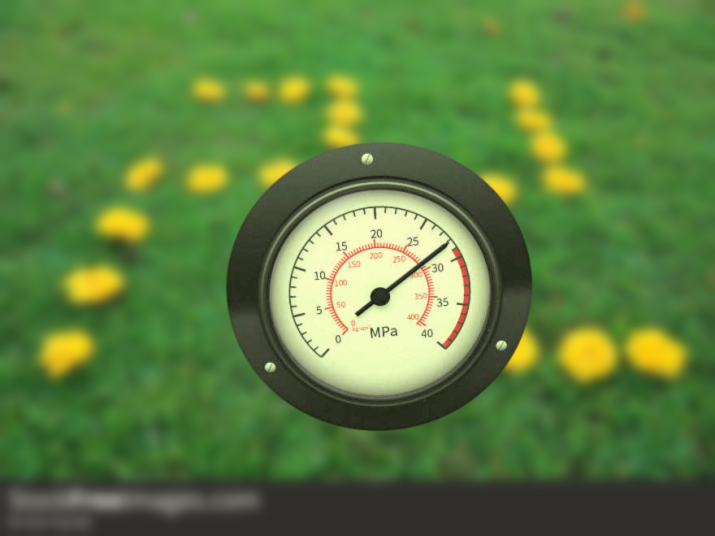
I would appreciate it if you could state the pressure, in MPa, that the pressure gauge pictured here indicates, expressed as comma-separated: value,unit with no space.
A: 28,MPa
